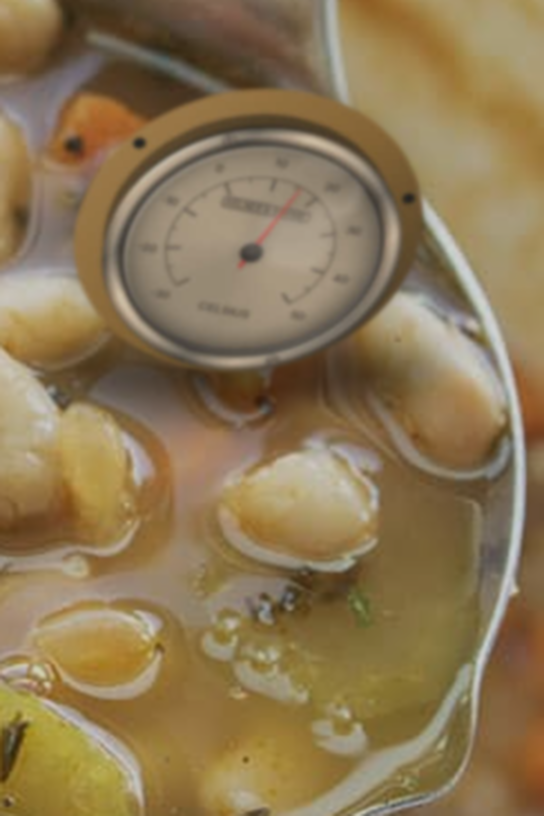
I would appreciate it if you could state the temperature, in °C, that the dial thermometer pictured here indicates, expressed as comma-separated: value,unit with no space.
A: 15,°C
